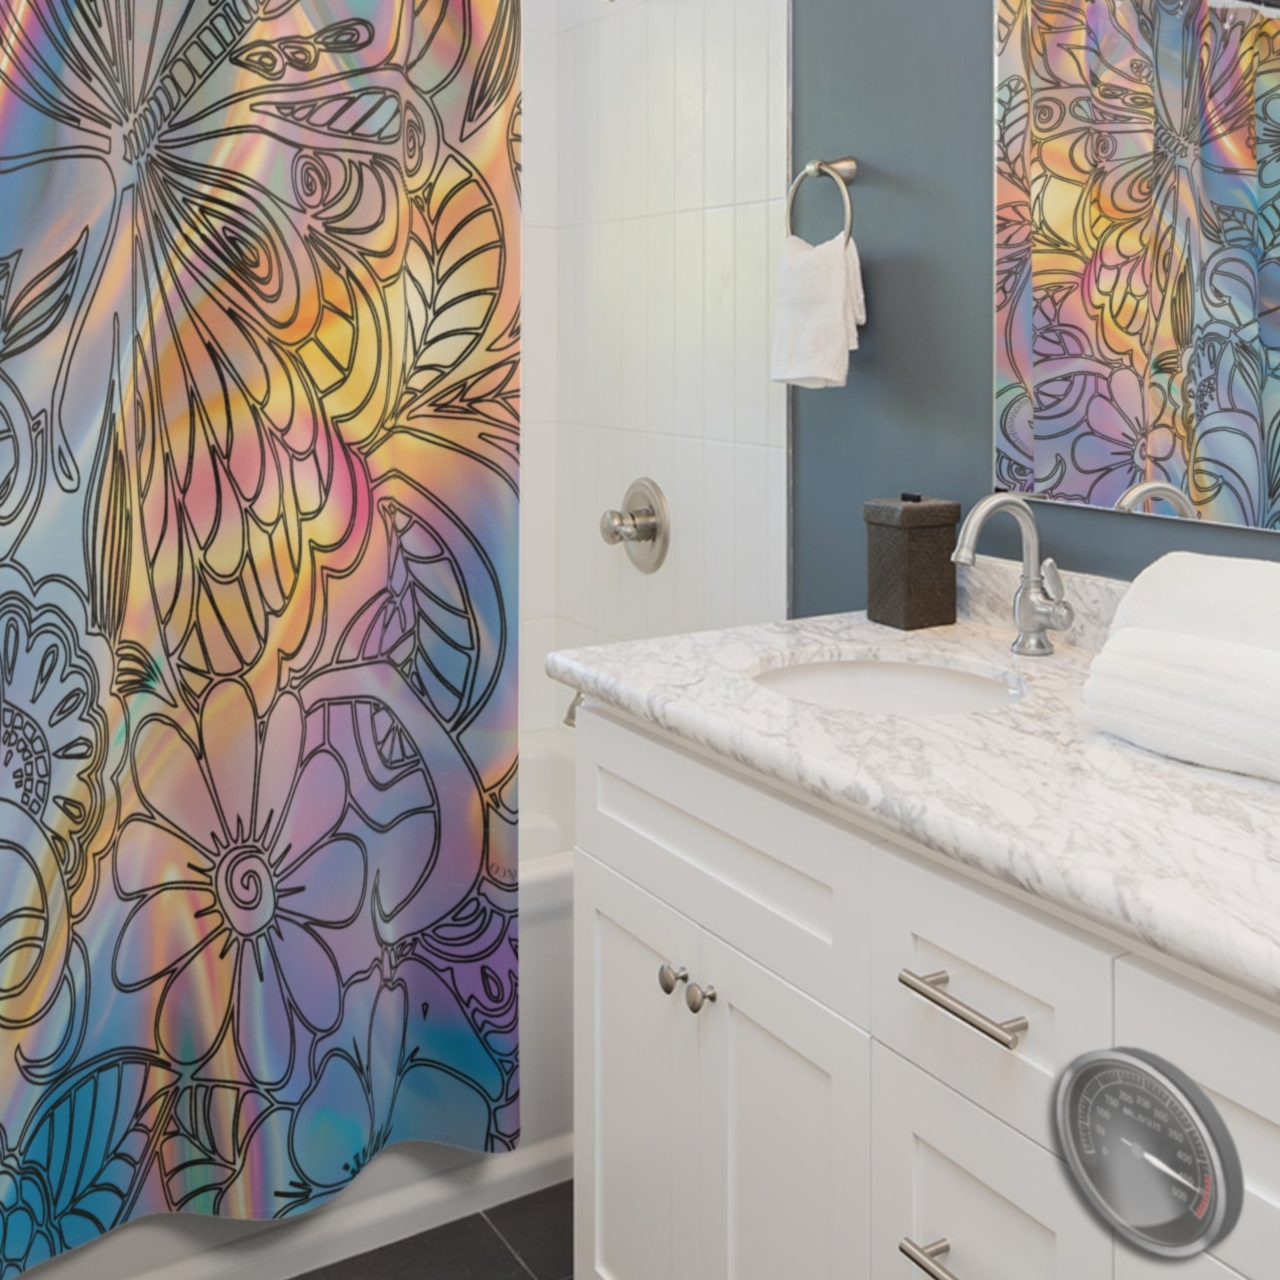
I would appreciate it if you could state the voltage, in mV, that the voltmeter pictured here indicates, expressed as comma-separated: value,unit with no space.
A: 450,mV
